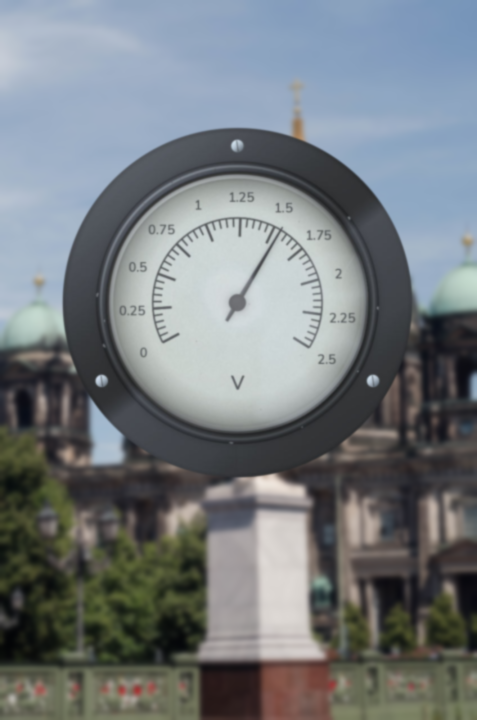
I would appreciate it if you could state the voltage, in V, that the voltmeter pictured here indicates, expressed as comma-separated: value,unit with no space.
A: 1.55,V
